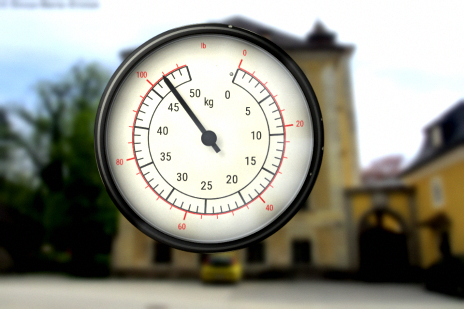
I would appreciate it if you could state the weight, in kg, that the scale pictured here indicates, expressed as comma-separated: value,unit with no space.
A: 47,kg
